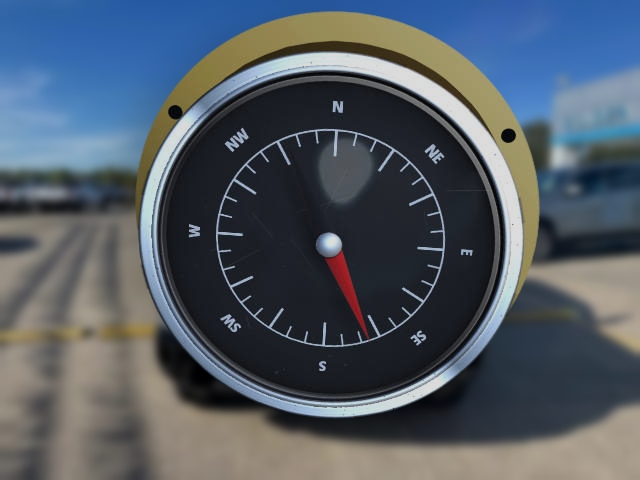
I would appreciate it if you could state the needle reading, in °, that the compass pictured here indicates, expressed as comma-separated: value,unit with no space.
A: 155,°
